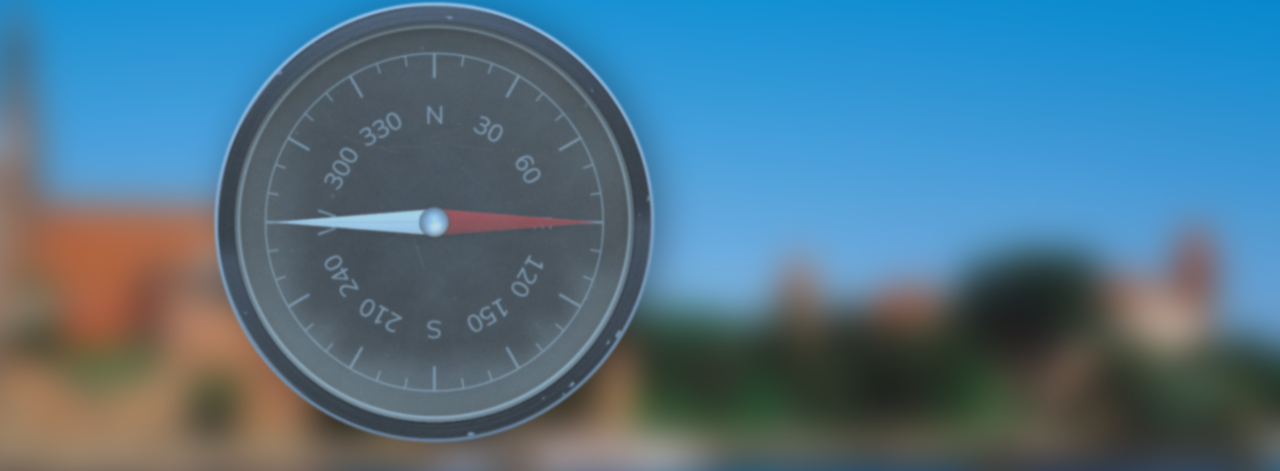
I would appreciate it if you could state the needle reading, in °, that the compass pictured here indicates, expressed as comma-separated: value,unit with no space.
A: 90,°
